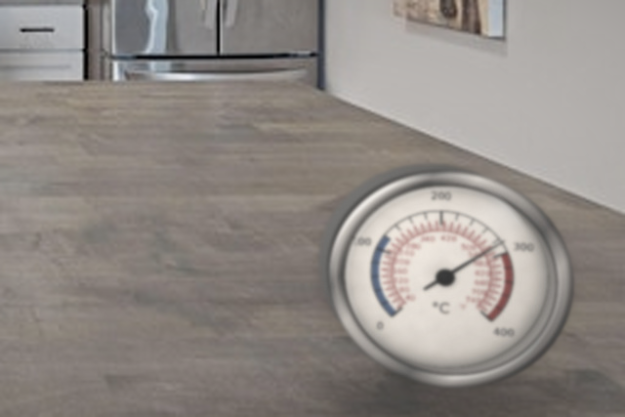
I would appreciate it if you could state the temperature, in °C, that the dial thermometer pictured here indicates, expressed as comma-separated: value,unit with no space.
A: 280,°C
